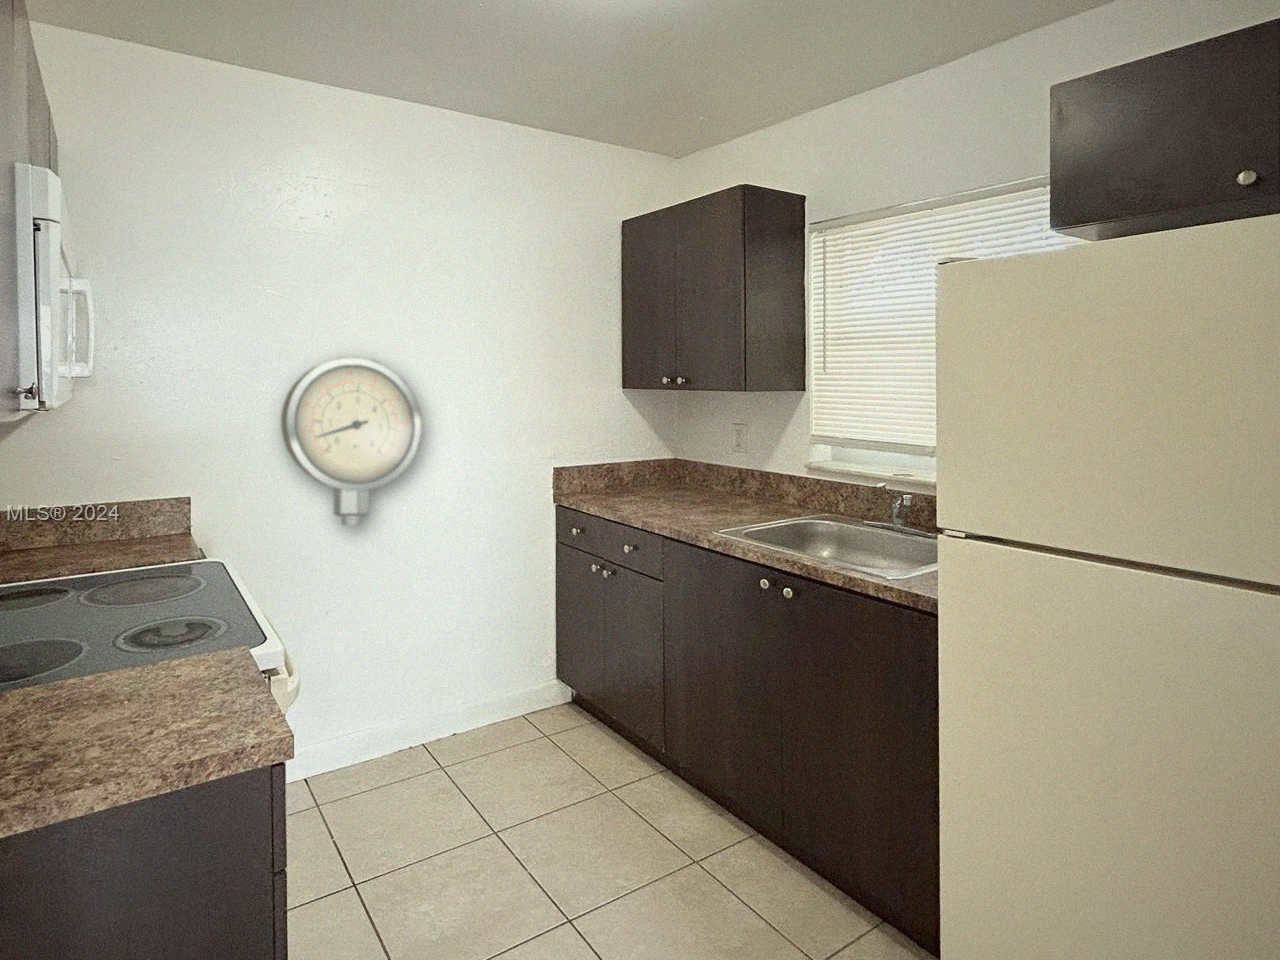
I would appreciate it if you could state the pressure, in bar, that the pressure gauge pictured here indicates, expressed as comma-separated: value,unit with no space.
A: 0.5,bar
